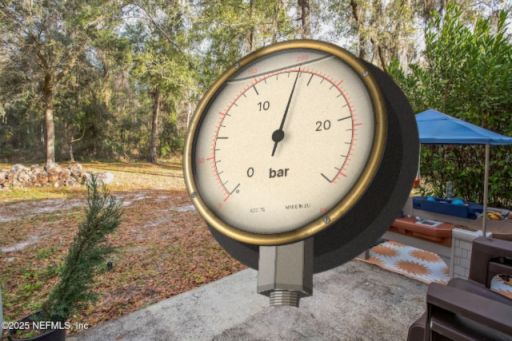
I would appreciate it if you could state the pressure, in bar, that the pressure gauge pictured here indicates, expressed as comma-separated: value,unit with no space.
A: 14,bar
